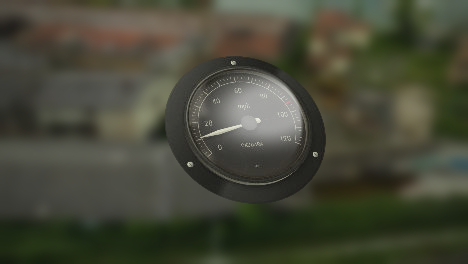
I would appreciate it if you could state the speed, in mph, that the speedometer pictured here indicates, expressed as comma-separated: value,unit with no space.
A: 10,mph
